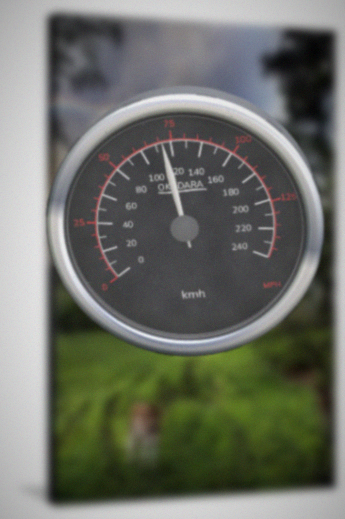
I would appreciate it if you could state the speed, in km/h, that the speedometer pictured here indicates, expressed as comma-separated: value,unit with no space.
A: 115,km/h
